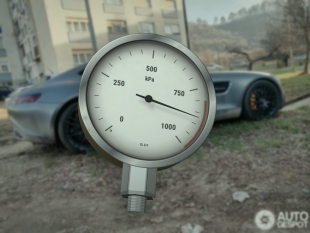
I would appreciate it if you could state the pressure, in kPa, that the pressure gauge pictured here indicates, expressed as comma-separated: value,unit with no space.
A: 875,kPa
